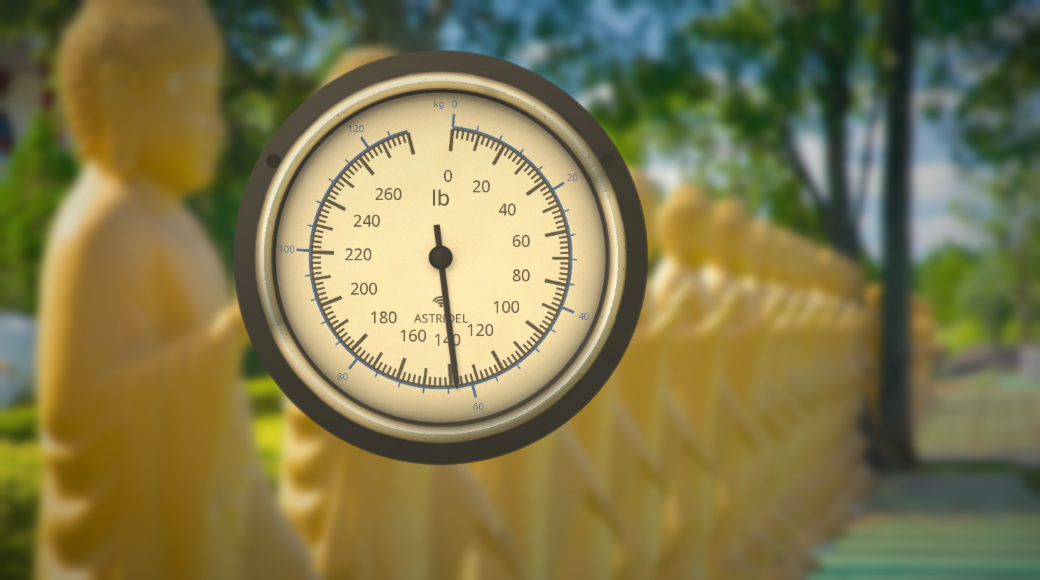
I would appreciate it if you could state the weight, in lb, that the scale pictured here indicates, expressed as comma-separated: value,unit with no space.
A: 138,lb
